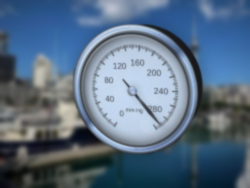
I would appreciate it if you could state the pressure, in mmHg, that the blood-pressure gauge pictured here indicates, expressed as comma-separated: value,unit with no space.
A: 290,mmHg
